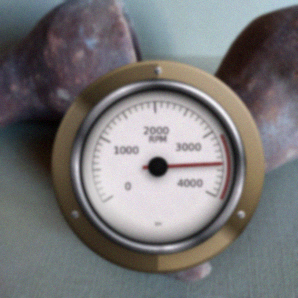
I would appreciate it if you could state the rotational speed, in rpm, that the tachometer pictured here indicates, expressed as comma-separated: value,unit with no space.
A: 3500,rpm
